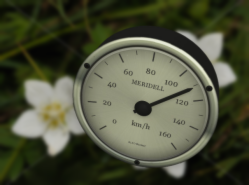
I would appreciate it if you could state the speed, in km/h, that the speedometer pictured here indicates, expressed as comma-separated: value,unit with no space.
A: 110,km/h
